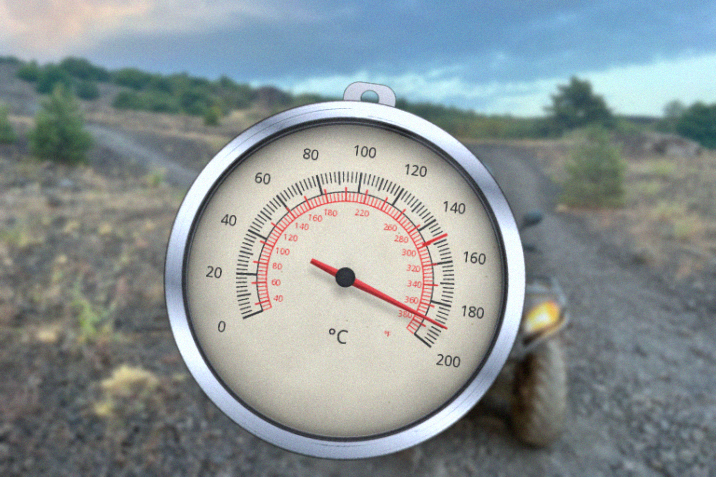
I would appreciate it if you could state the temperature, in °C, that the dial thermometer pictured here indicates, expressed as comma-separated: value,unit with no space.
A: 190,°C
